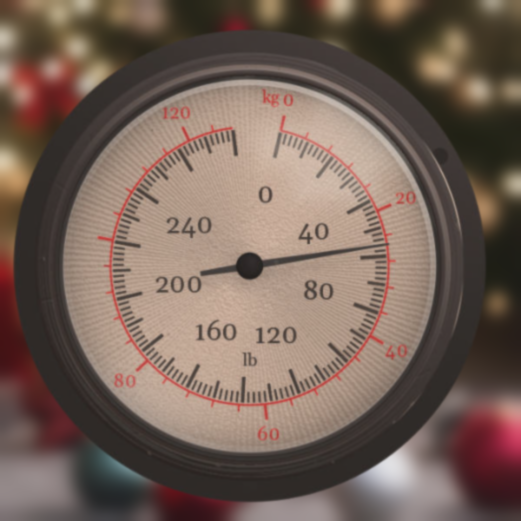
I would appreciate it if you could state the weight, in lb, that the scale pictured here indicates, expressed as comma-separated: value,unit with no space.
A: 56,lb
